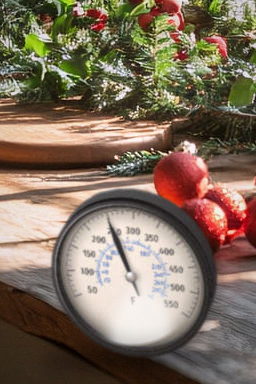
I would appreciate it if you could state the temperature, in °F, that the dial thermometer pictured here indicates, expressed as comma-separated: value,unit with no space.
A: 250,°F
